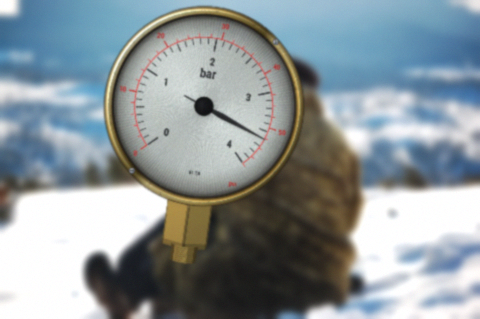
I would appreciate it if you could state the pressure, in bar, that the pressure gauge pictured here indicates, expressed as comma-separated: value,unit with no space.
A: 3.6,bar
